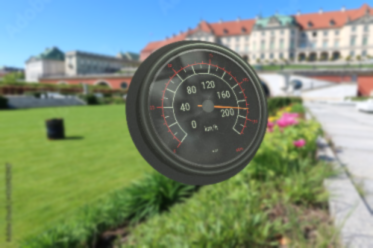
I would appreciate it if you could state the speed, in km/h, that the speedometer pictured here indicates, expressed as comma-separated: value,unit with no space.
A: 190,km/h
